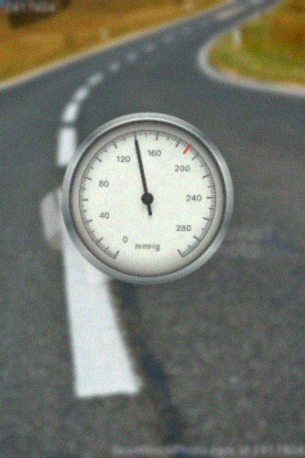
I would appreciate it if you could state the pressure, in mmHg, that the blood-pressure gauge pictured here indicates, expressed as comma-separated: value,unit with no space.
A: 140,mmHg
